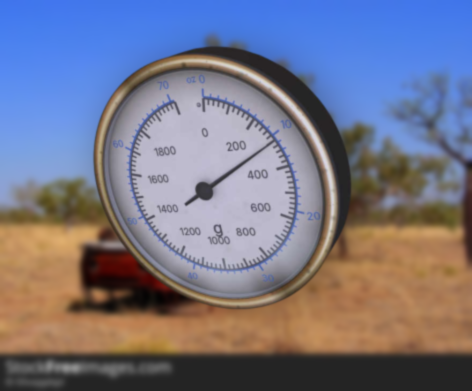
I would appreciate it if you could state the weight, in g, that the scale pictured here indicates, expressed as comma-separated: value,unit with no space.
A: 300,g
